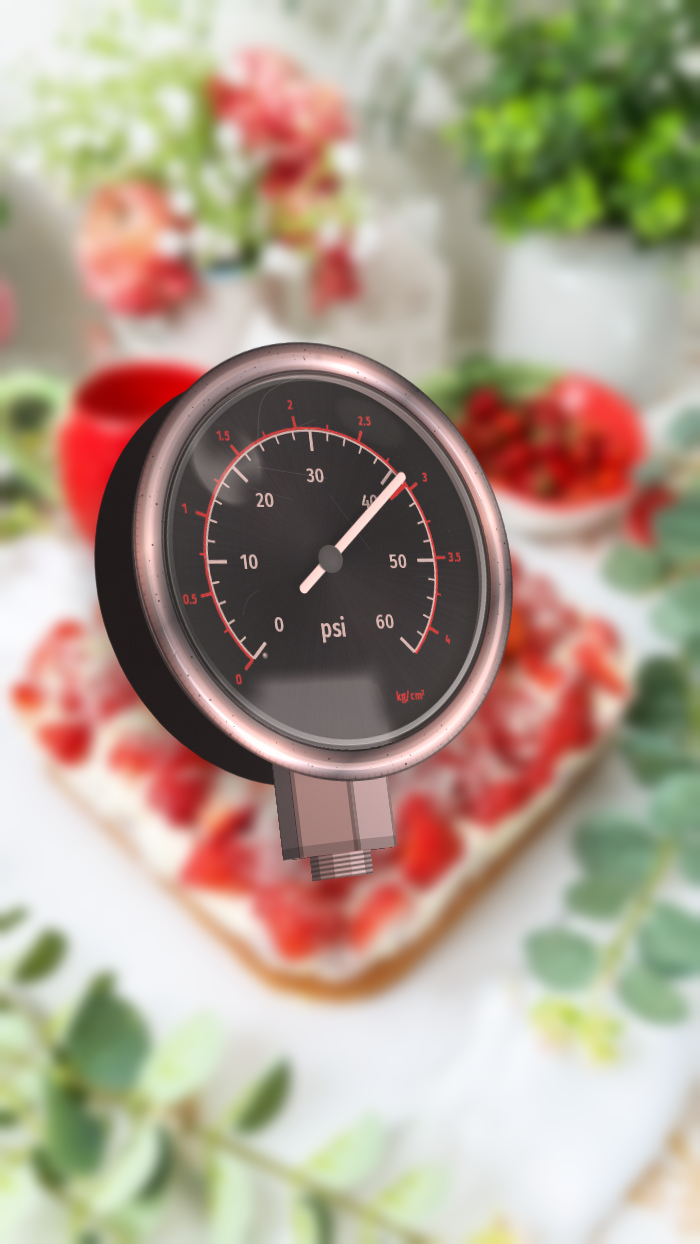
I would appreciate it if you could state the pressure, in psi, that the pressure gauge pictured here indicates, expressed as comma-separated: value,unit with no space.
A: 41,psi
